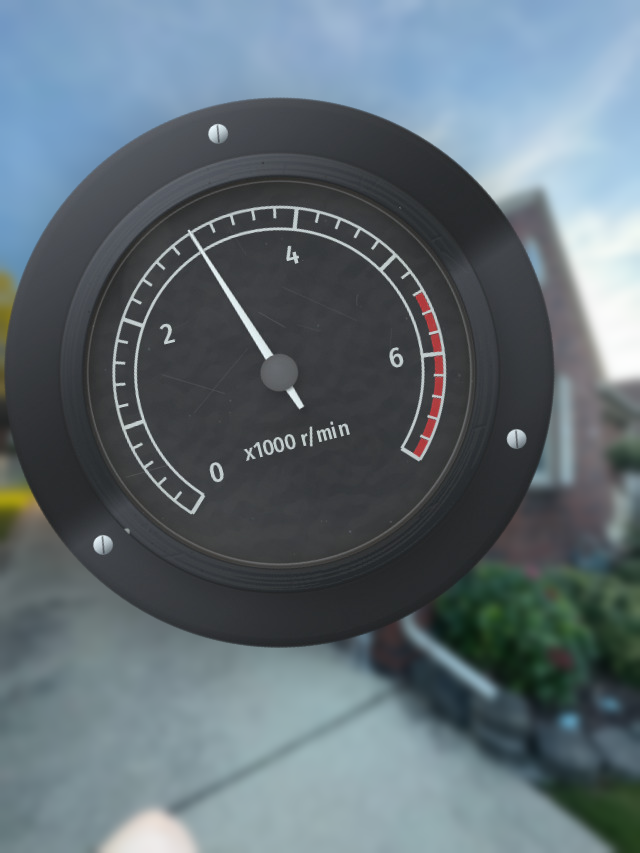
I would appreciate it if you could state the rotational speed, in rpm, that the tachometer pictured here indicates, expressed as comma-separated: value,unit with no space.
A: 3000,rpm
